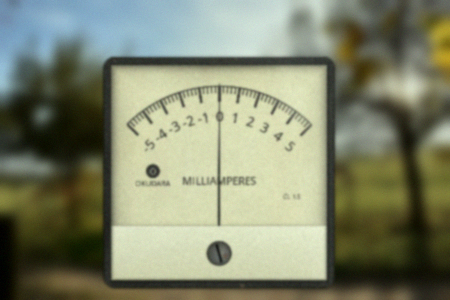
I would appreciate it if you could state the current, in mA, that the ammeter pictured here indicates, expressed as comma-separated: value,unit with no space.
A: 0,mA
